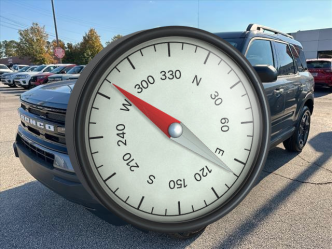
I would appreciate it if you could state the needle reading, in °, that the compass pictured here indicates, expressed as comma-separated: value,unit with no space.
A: 280,°
